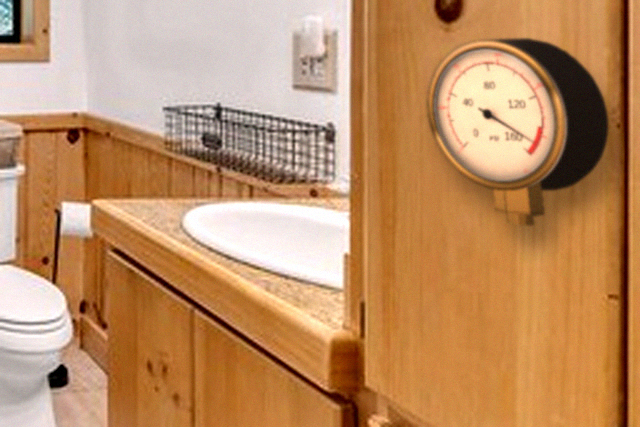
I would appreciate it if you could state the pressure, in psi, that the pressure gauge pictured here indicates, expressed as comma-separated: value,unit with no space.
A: 150,psi
